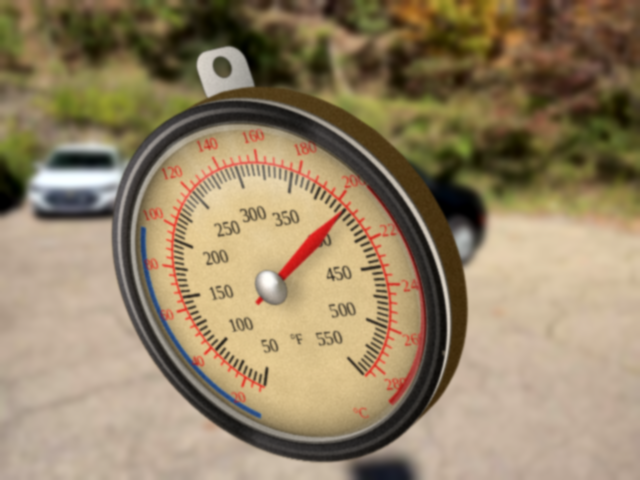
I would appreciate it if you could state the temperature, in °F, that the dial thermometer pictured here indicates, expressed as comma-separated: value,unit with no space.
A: 400,°F
